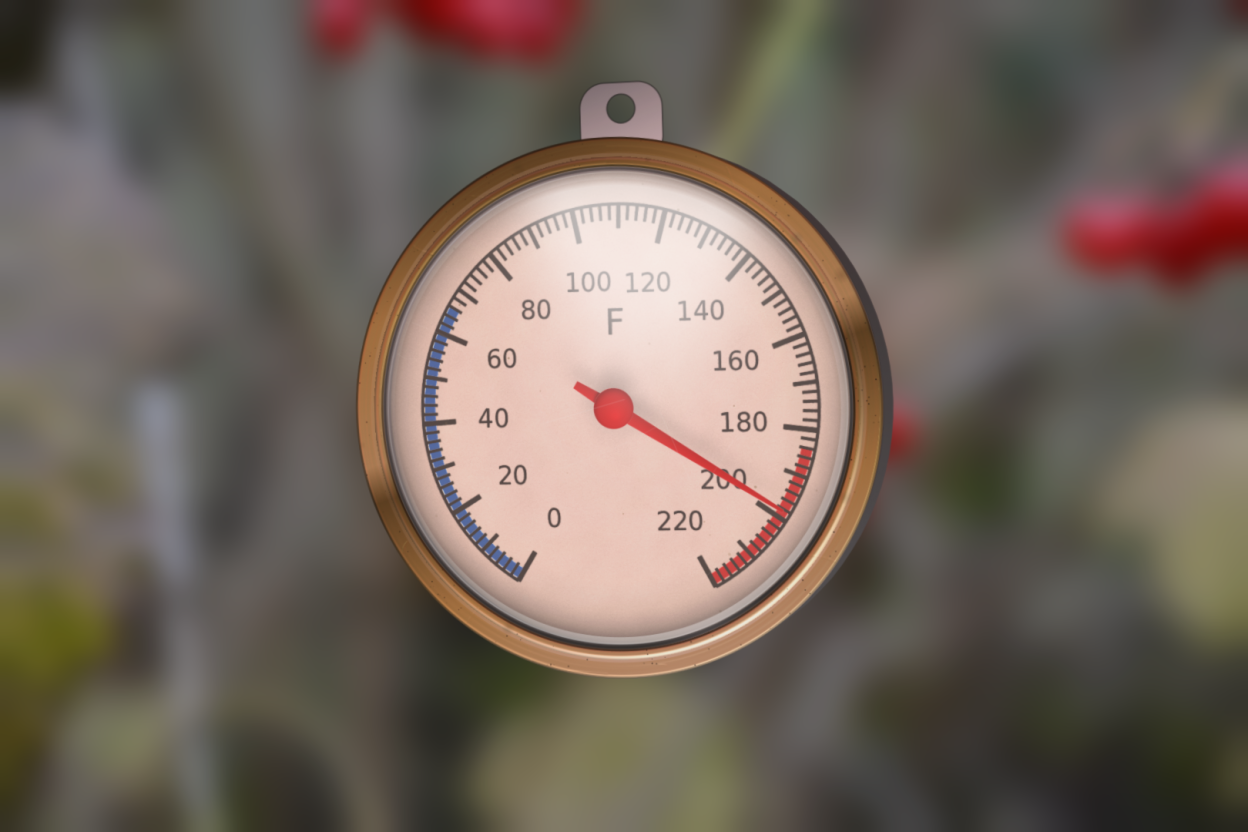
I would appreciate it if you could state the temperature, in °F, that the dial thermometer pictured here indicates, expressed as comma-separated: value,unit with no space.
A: 198,°F
